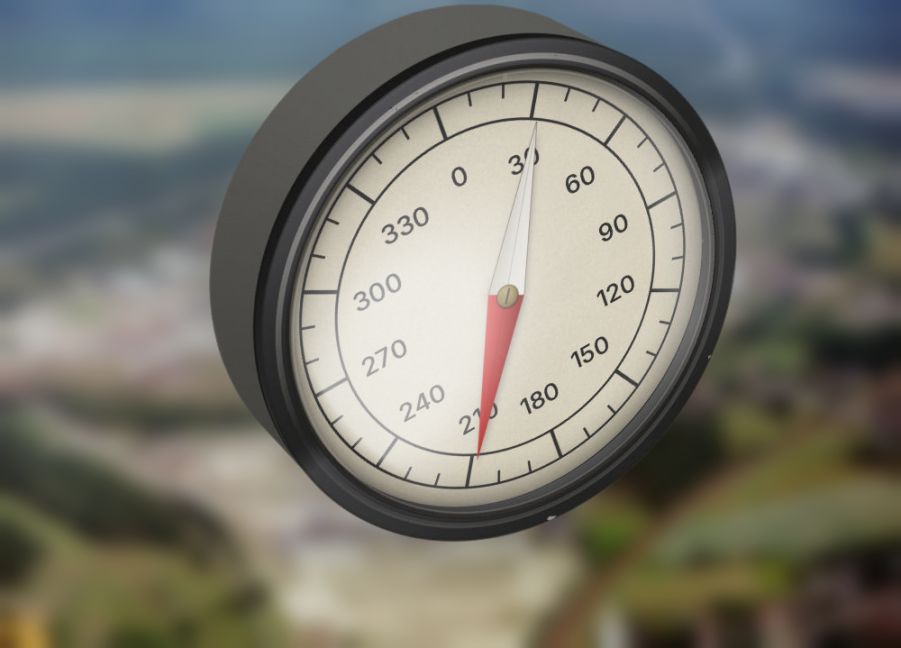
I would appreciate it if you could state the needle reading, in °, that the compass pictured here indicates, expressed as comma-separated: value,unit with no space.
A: 210,°
